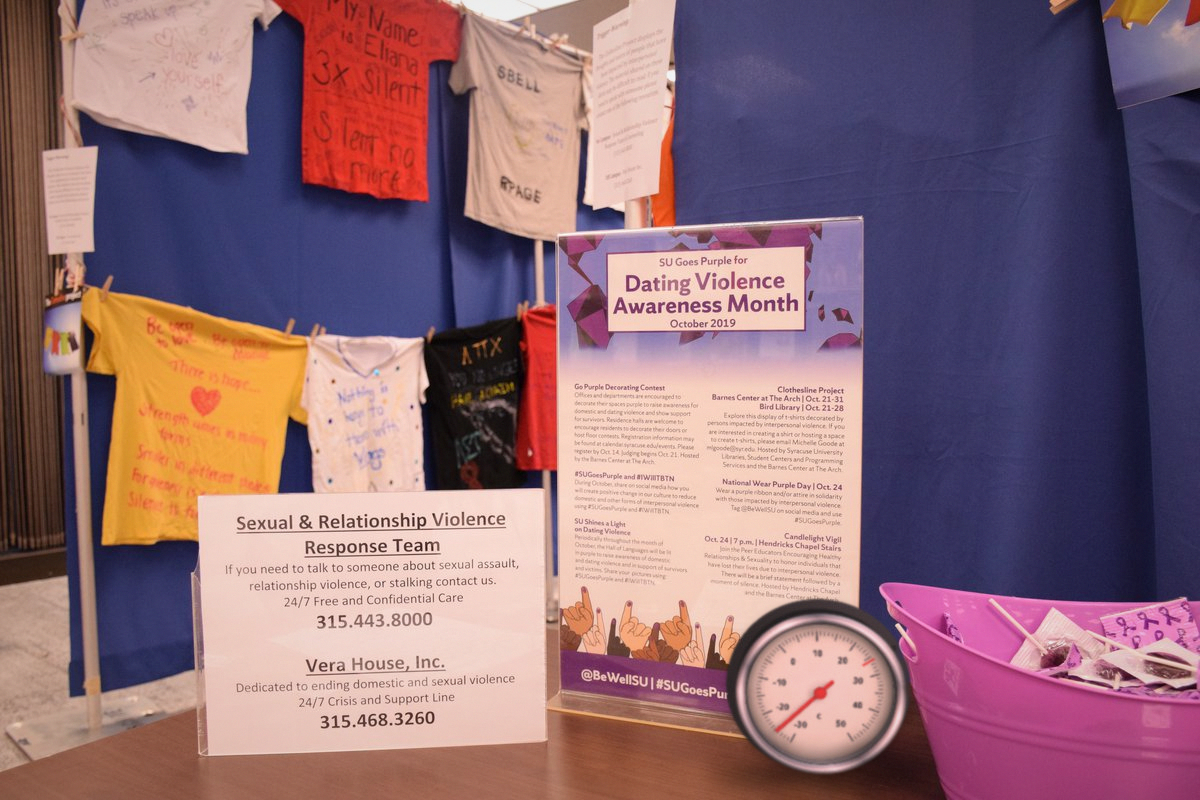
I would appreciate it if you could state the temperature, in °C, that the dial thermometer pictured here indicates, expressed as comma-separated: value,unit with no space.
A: -25,°C
